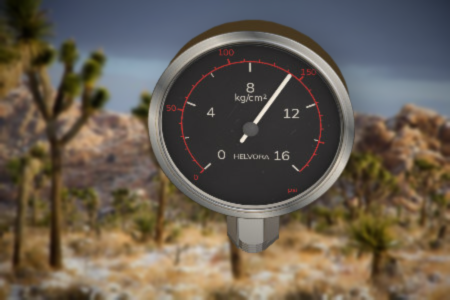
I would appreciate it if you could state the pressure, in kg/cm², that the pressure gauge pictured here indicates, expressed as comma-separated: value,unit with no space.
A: 10,kg/cm²
